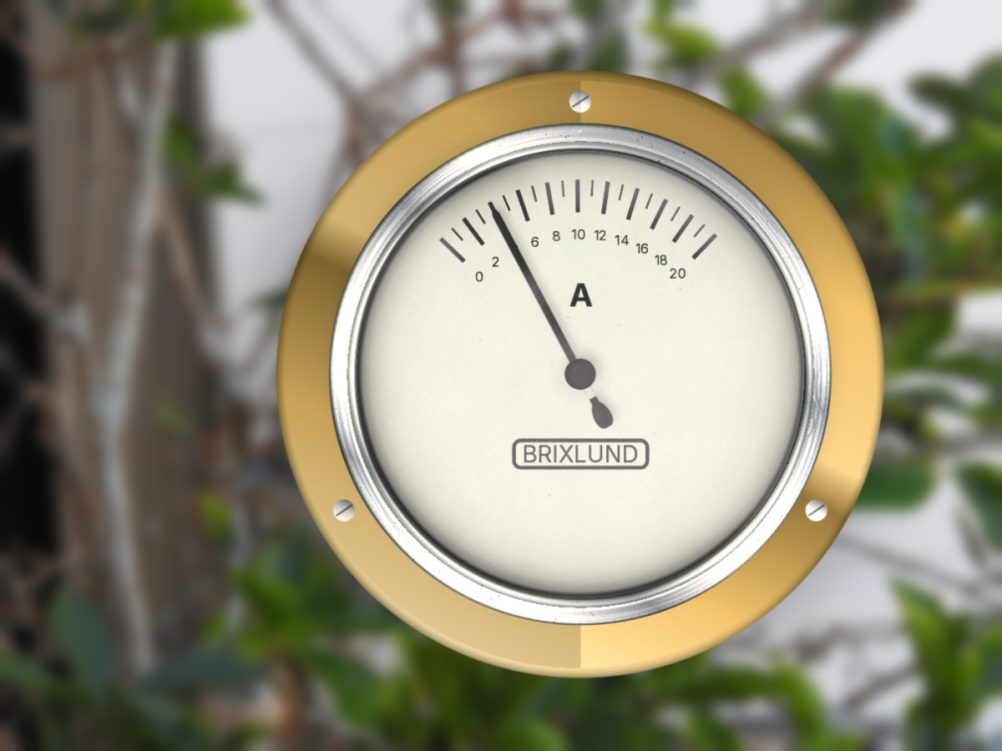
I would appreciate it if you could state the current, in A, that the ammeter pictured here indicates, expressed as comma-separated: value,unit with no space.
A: 4,A
